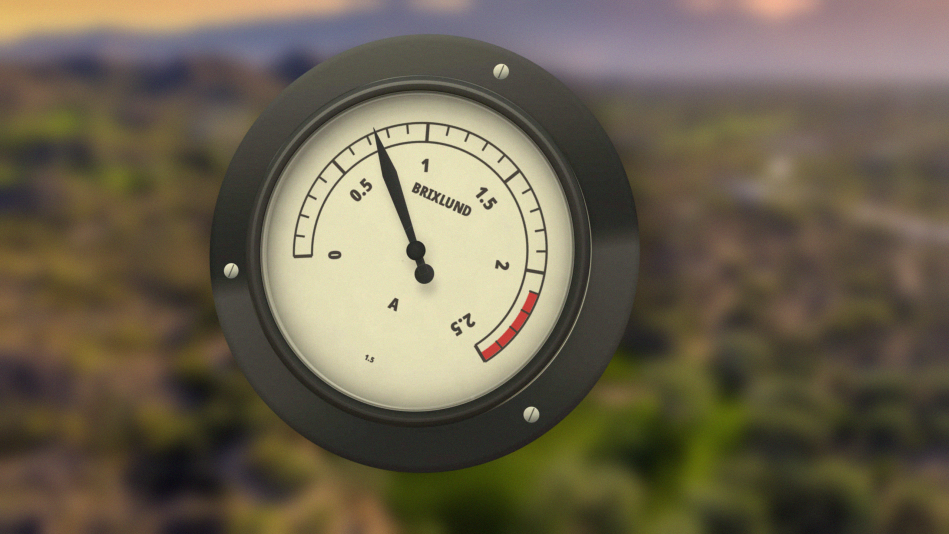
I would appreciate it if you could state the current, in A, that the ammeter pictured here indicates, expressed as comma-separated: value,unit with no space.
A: 0.75,A
